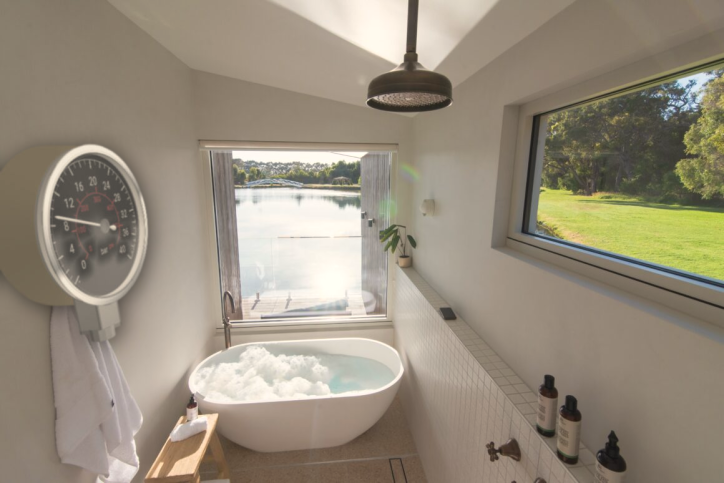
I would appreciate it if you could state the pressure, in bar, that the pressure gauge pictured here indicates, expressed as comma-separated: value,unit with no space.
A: 9,bar
